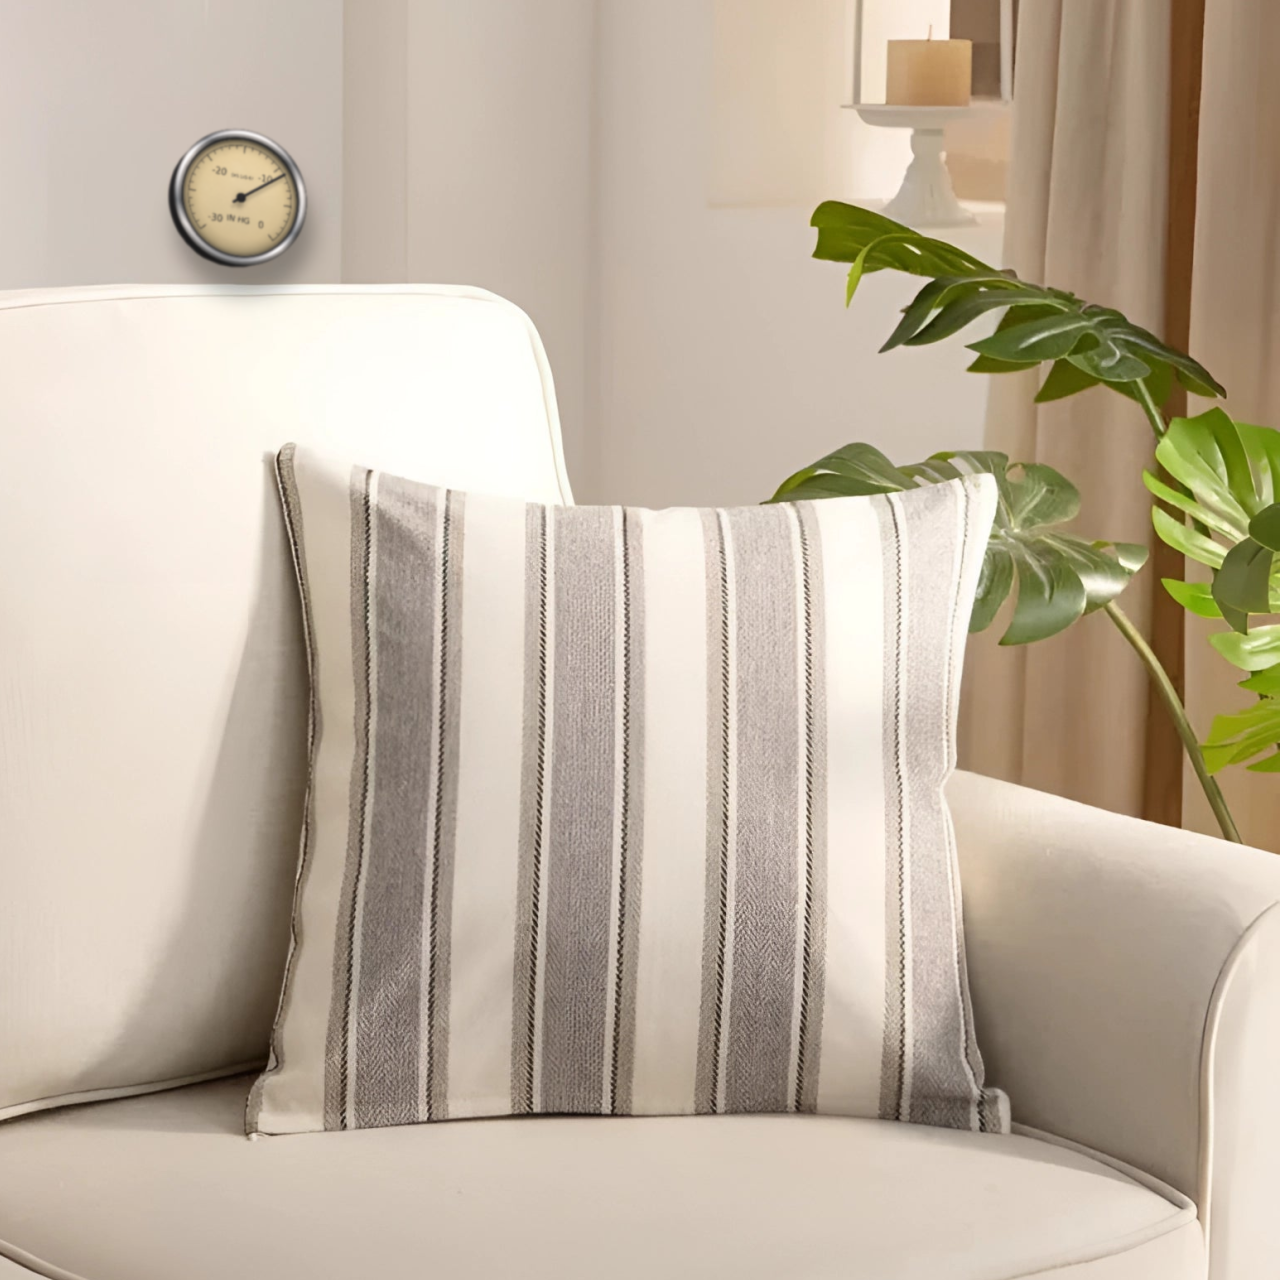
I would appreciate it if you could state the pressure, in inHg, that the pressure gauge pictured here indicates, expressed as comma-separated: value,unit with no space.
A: -9,inHg
